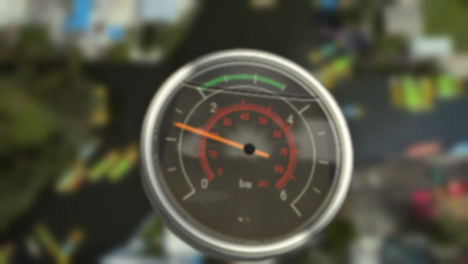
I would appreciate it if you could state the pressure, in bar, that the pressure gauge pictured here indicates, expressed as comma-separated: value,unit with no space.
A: 1.25,bar
